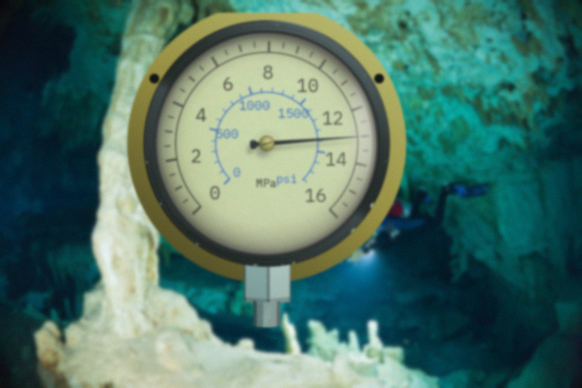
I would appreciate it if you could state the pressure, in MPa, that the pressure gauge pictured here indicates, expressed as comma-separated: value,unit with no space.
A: 13,MPa
